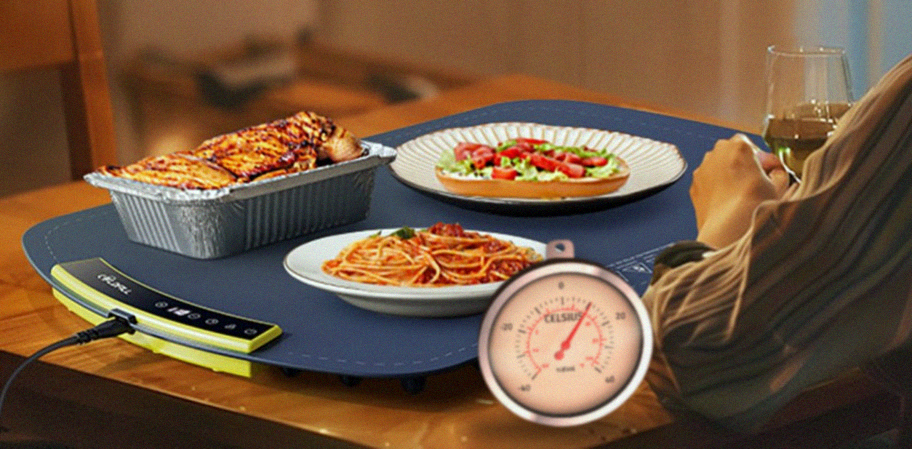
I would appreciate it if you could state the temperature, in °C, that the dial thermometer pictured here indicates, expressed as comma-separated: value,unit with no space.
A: 10,°C
